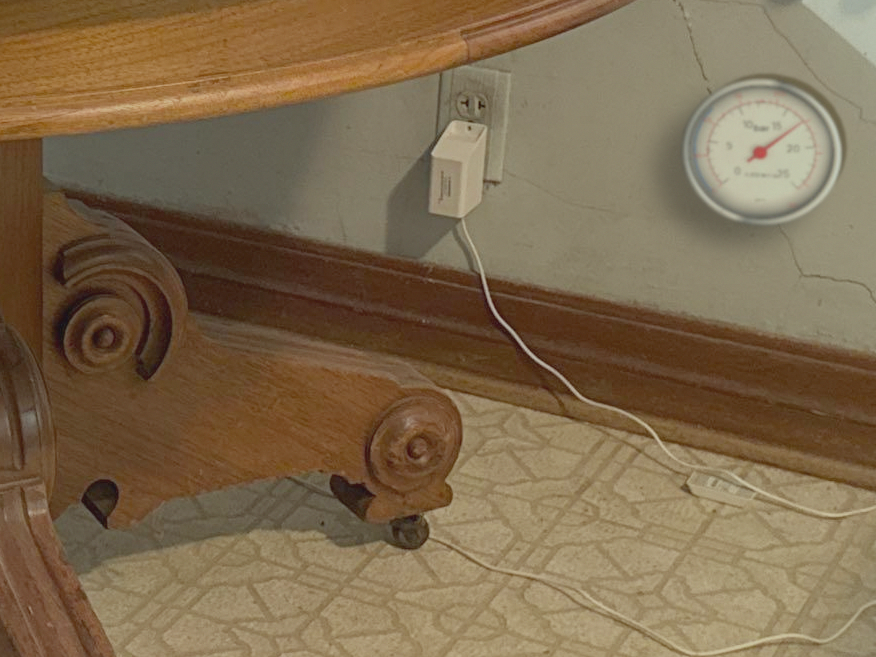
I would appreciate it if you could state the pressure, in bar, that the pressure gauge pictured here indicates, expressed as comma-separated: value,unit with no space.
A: 17,bar
